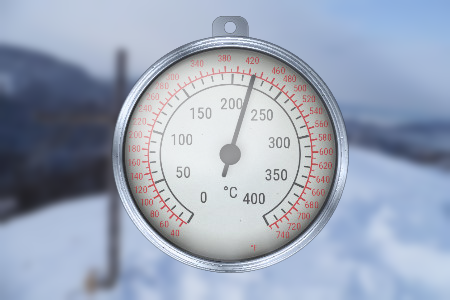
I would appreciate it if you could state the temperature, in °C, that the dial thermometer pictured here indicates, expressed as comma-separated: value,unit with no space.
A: 220,°C
